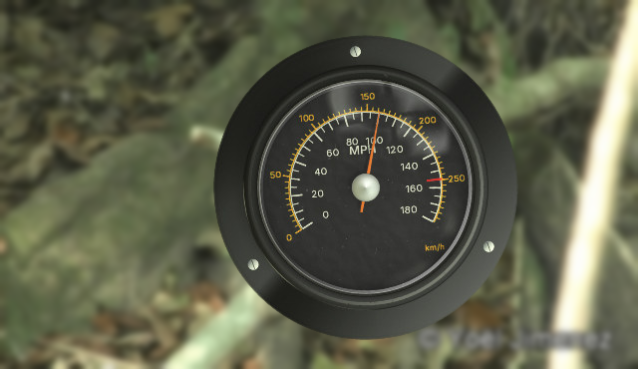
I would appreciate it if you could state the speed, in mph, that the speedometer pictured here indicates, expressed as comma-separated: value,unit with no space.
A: 100,mph
